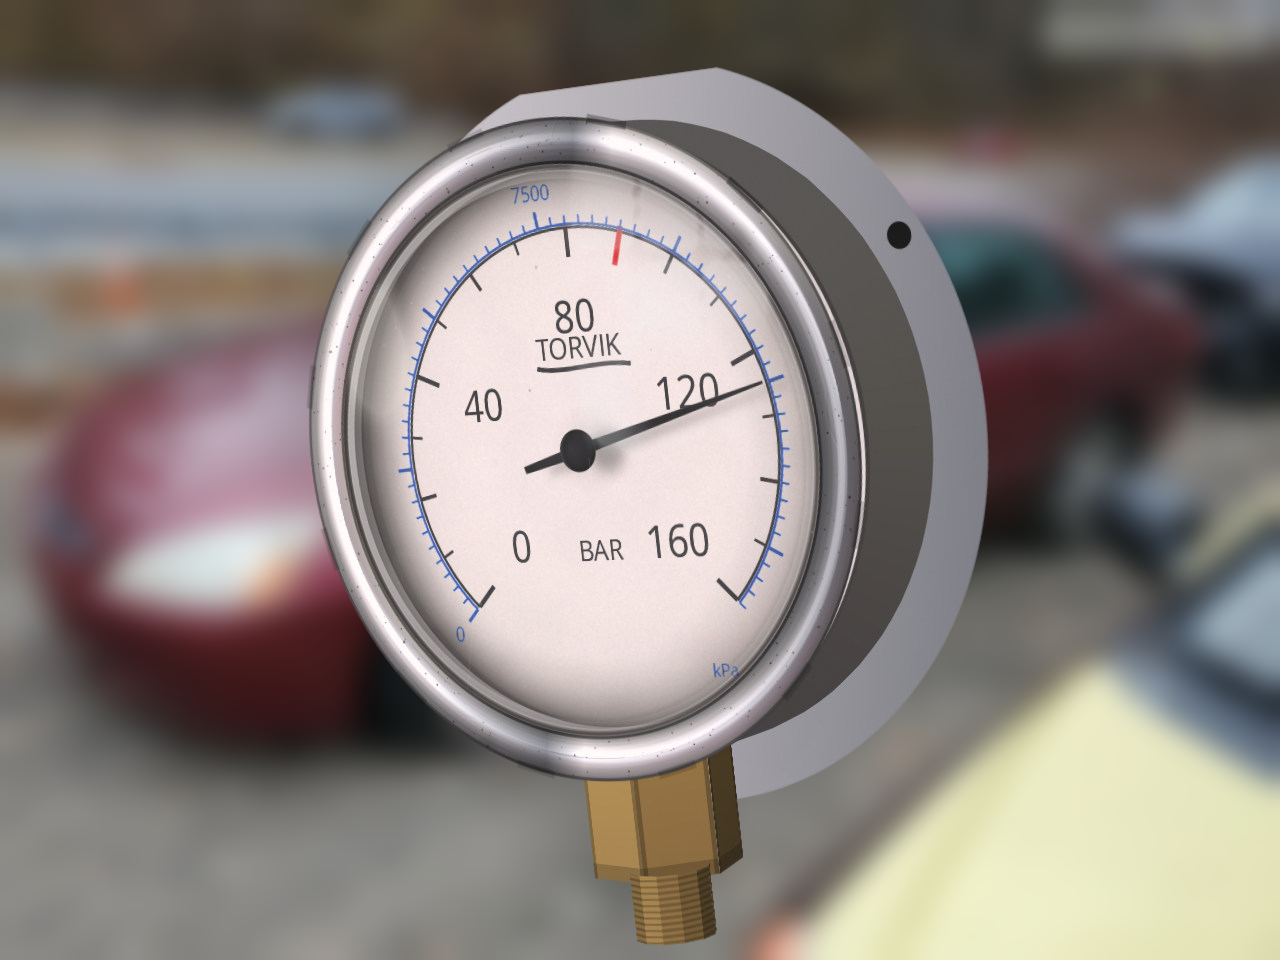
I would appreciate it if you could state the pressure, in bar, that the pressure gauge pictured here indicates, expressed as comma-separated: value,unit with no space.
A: 125,bar
